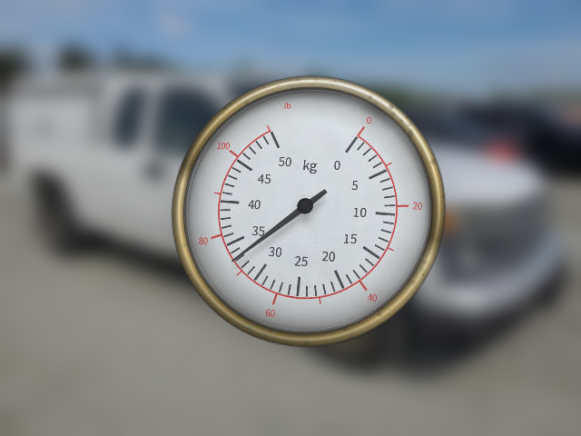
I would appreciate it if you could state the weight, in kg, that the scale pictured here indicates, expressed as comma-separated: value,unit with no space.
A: 33,kg
